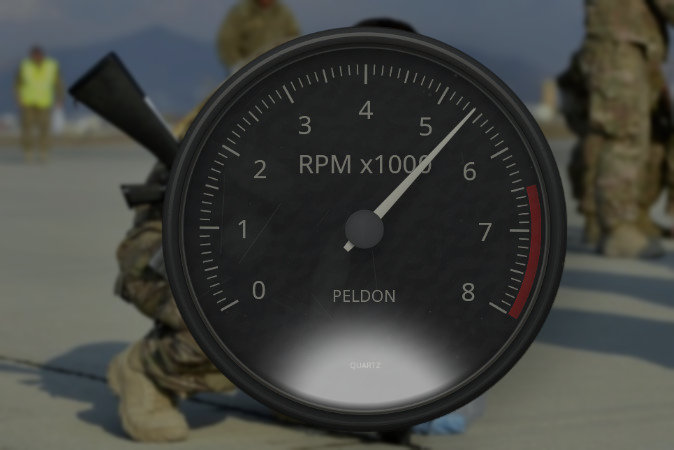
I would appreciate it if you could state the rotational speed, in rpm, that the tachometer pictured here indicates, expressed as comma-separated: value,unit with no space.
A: 5400,rpm
